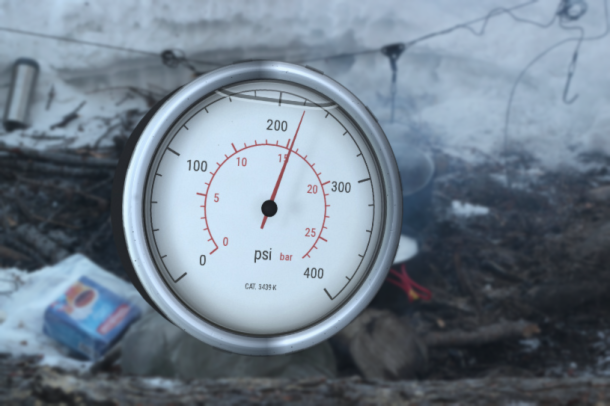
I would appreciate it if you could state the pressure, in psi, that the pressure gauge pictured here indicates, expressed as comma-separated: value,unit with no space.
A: 220,psi
